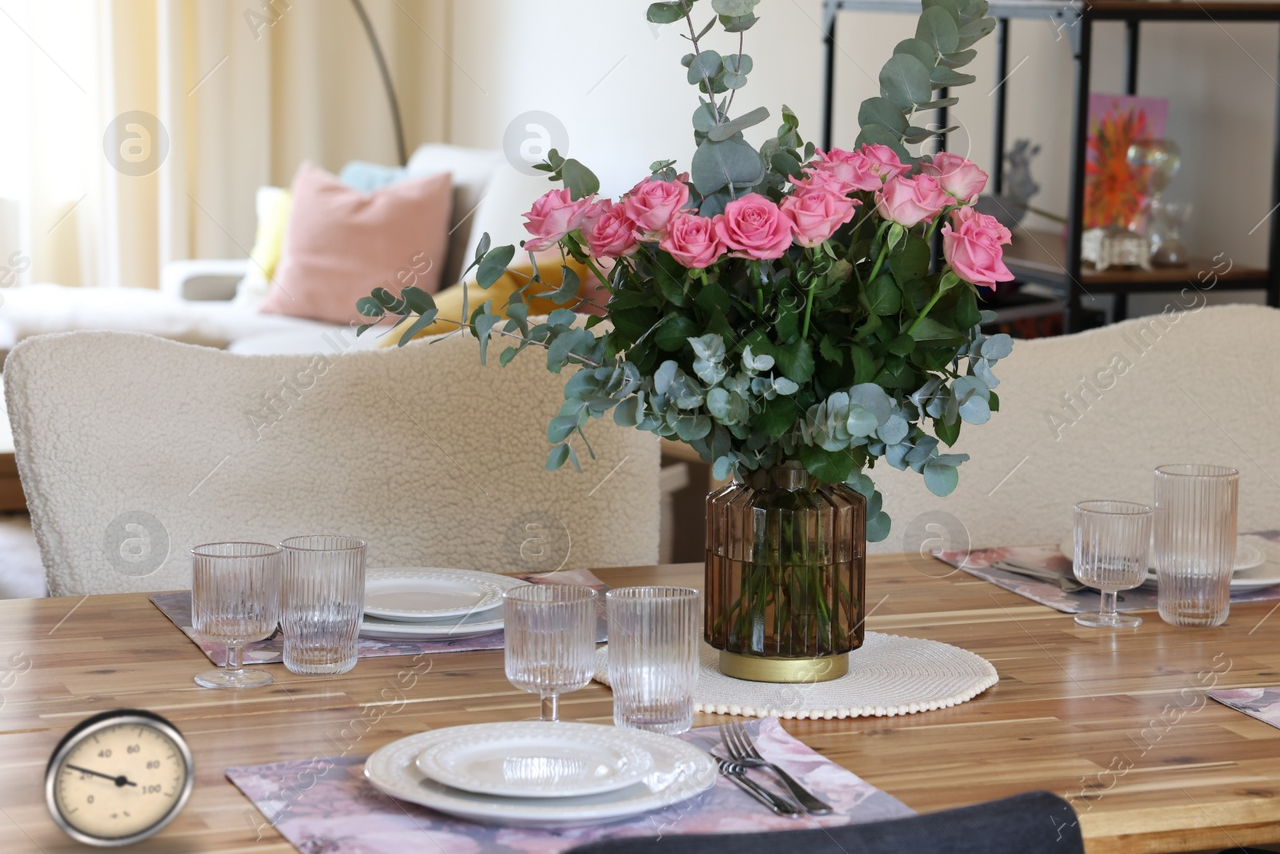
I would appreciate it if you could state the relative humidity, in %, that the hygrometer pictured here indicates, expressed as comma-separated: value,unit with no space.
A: 24,%
